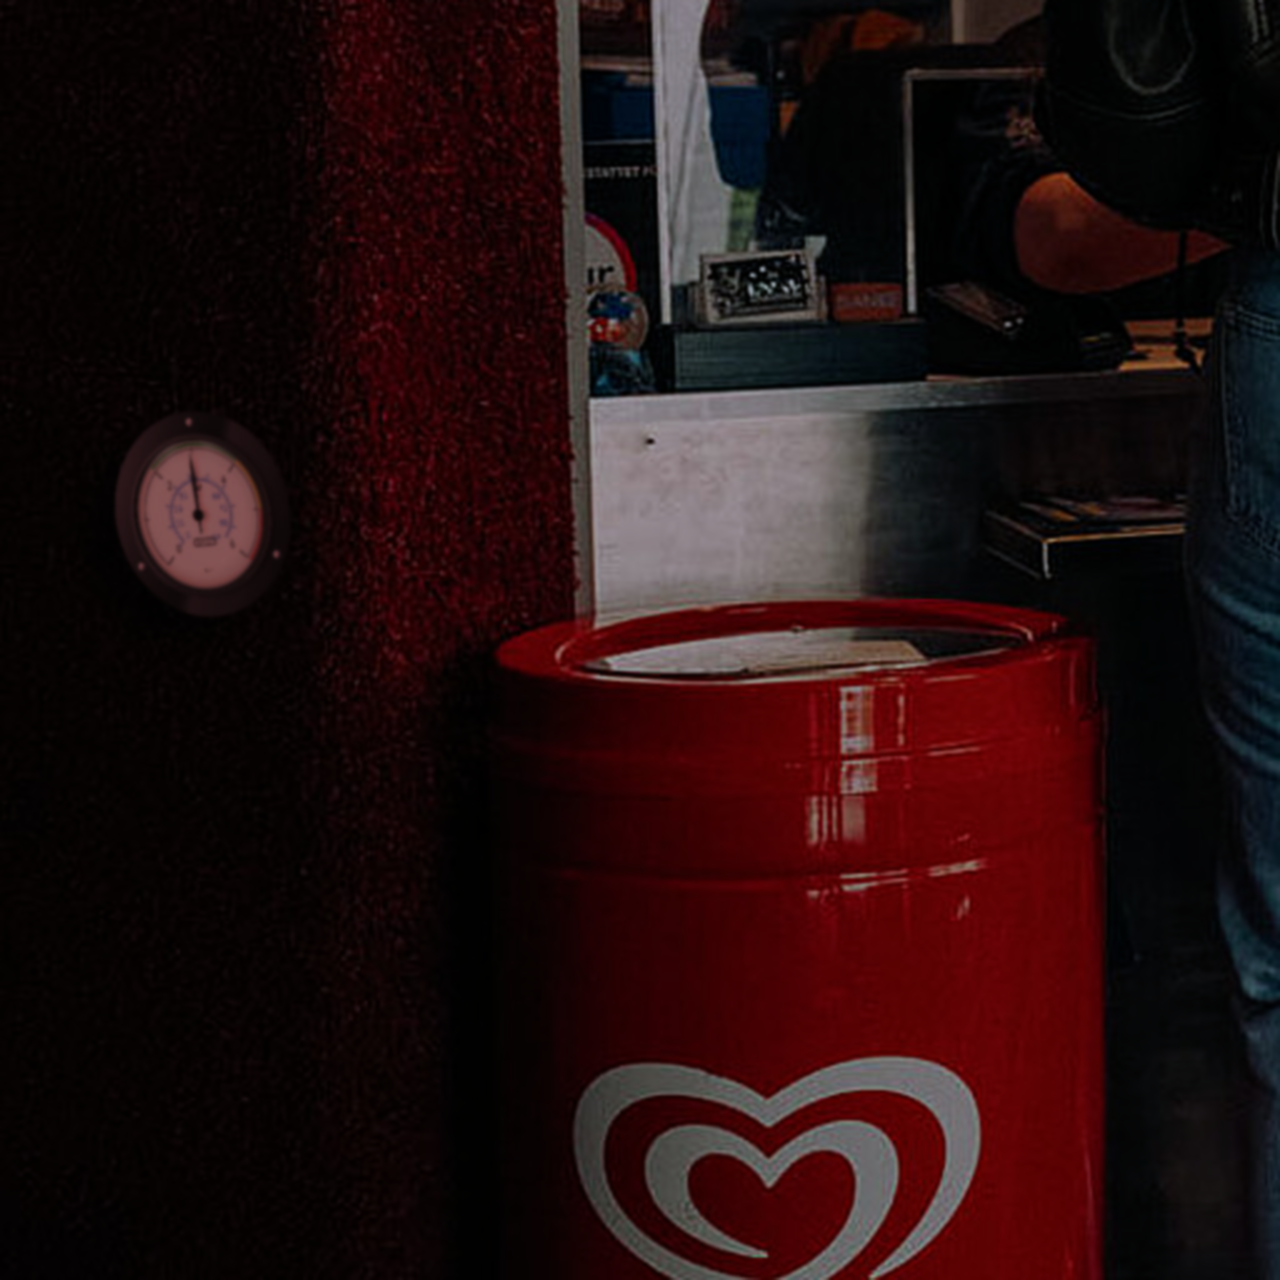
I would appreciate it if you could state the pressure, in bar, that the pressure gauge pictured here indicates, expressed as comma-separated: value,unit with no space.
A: 3,bar
